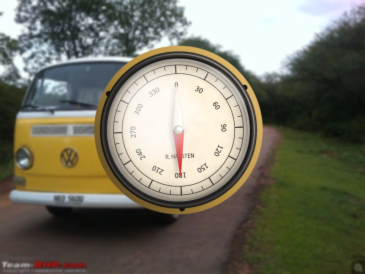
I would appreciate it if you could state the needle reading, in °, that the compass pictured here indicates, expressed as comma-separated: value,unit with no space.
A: 180,°
